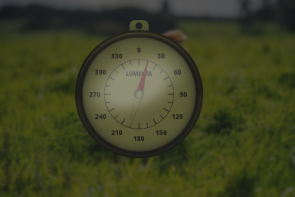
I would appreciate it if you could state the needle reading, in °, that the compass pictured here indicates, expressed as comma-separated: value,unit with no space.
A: 15,°
